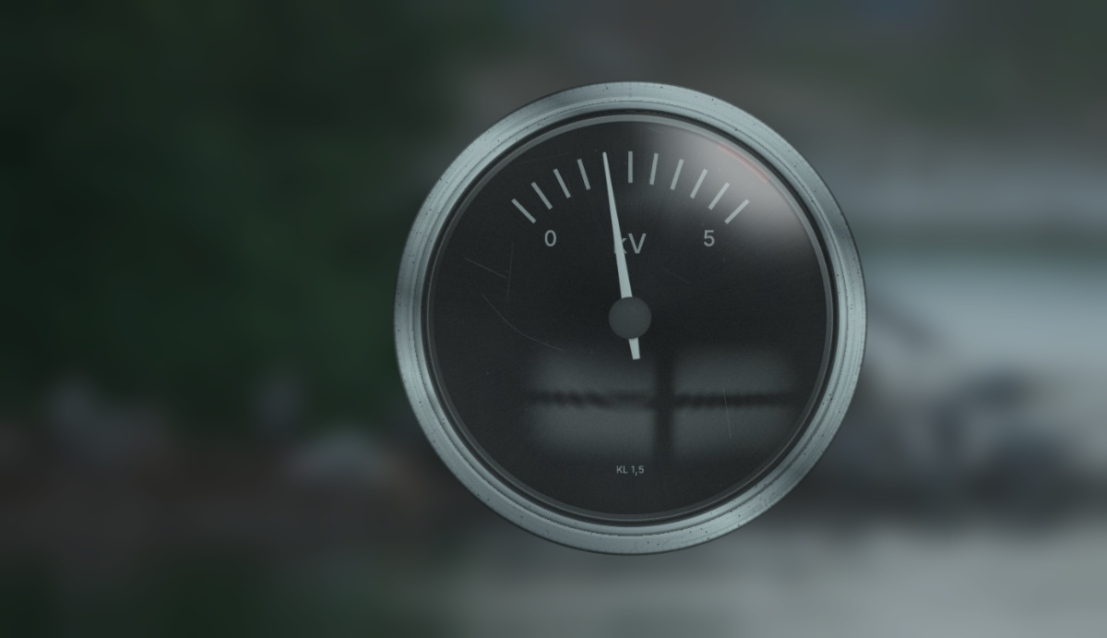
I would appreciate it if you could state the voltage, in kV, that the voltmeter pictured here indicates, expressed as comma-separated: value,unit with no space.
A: 2,kV
